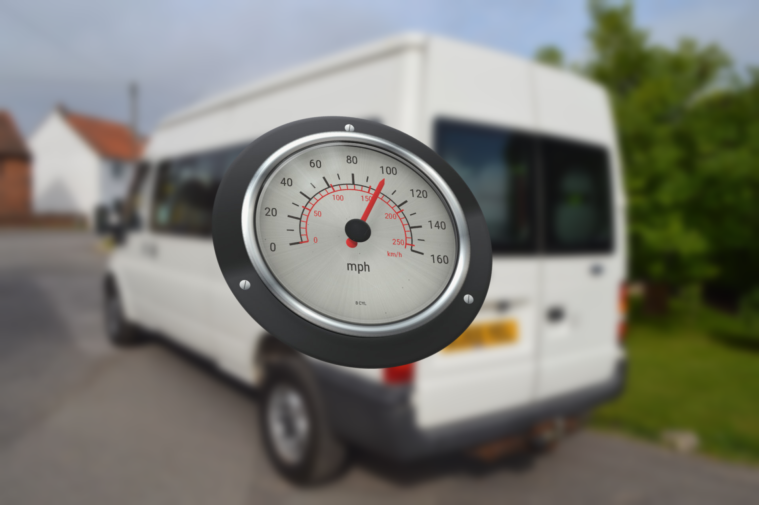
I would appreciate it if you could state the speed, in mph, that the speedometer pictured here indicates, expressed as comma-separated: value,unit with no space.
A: 100,mph
